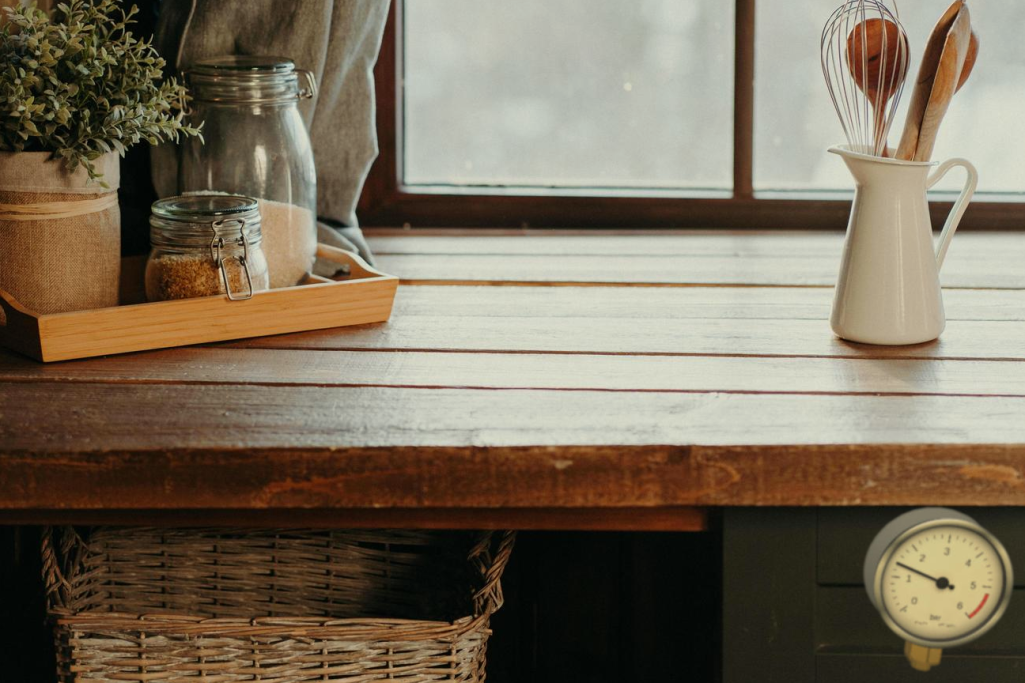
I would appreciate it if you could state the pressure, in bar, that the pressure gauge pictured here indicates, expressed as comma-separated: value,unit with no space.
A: 1.4,bar
